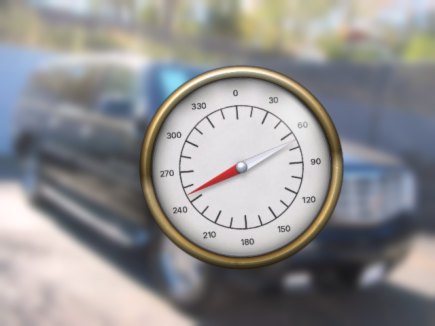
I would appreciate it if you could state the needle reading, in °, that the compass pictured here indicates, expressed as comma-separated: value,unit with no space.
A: 247.5,°
